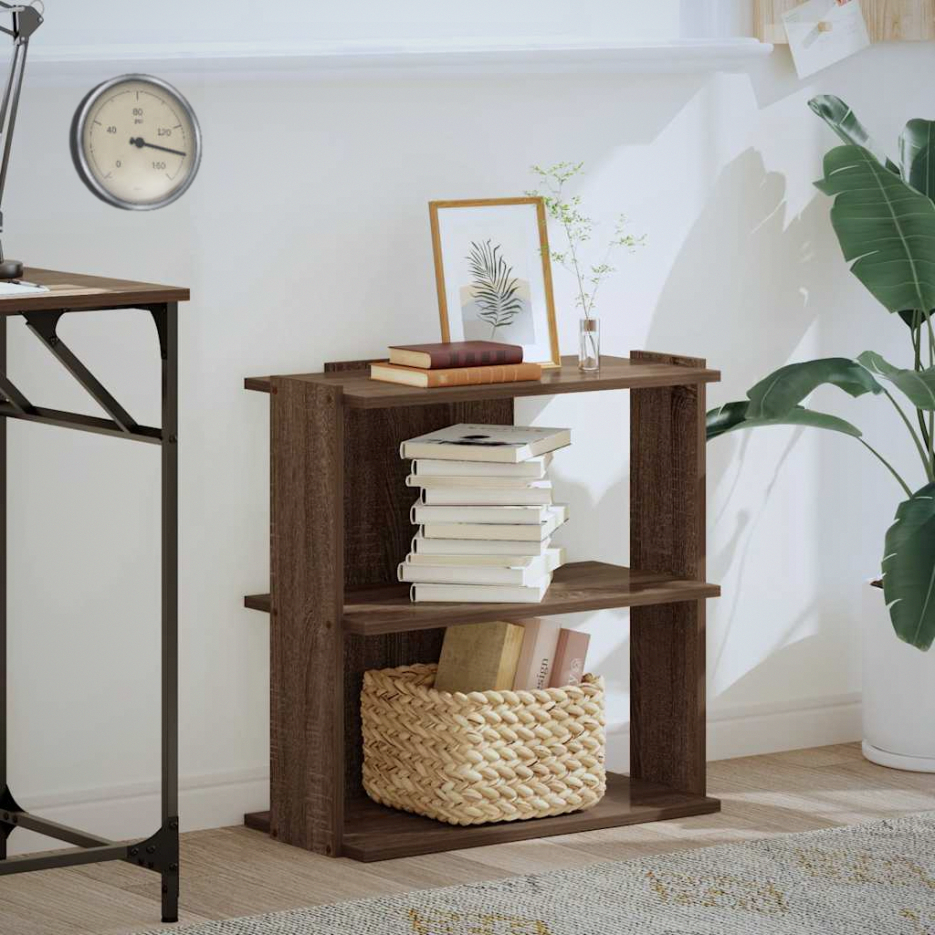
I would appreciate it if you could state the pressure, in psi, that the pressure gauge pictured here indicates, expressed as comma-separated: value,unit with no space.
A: 140,psi
